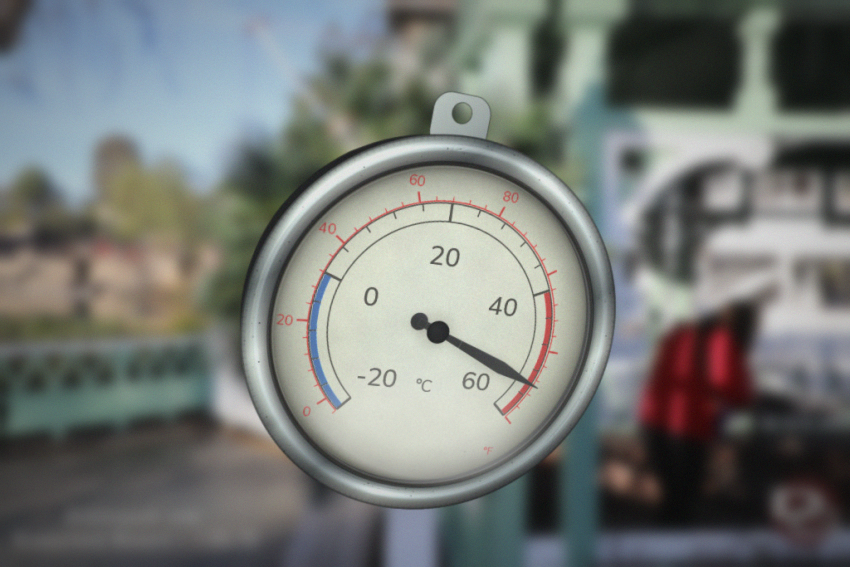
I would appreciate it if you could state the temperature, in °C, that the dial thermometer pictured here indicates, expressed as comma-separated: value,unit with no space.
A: 54,°C
